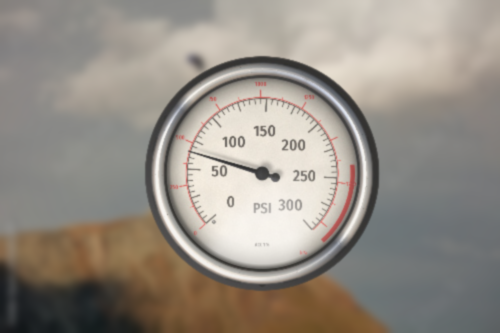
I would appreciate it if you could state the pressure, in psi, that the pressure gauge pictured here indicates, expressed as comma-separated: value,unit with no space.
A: 65,psi
